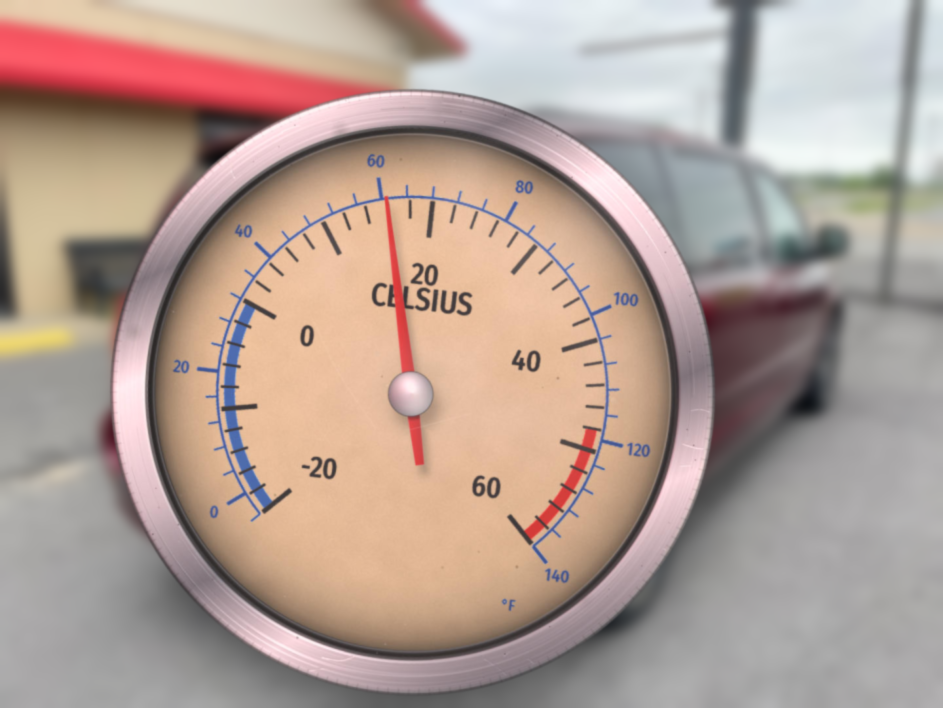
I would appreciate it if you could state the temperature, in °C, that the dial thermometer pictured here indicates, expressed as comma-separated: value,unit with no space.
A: 16,°C
